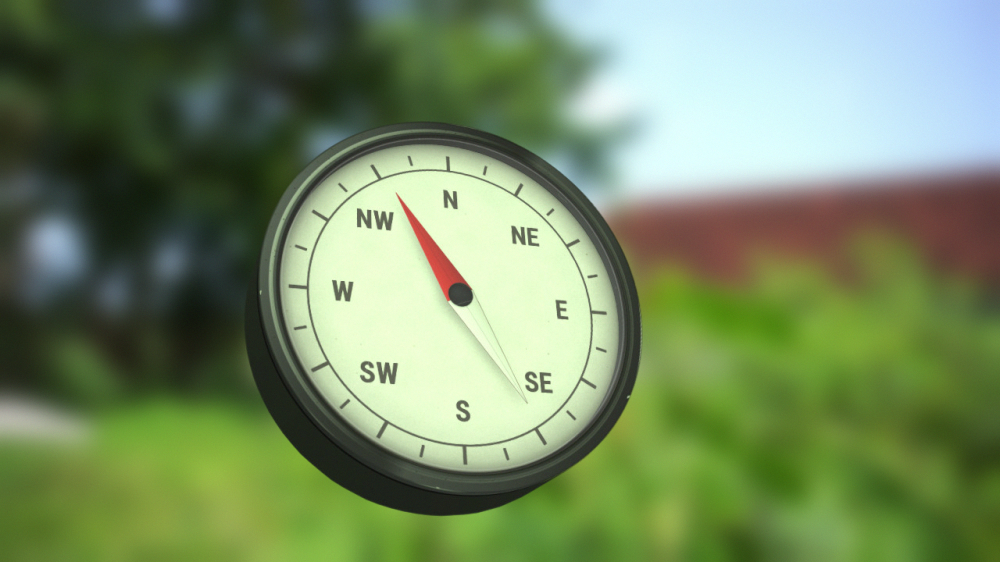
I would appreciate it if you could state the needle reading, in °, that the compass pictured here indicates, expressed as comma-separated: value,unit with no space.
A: 330,°
